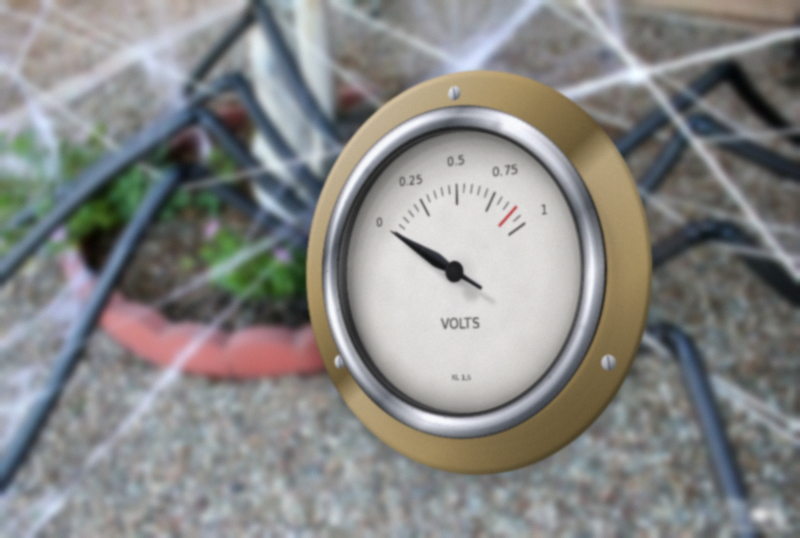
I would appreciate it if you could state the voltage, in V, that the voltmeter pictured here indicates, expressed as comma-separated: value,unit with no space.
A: 0,V
